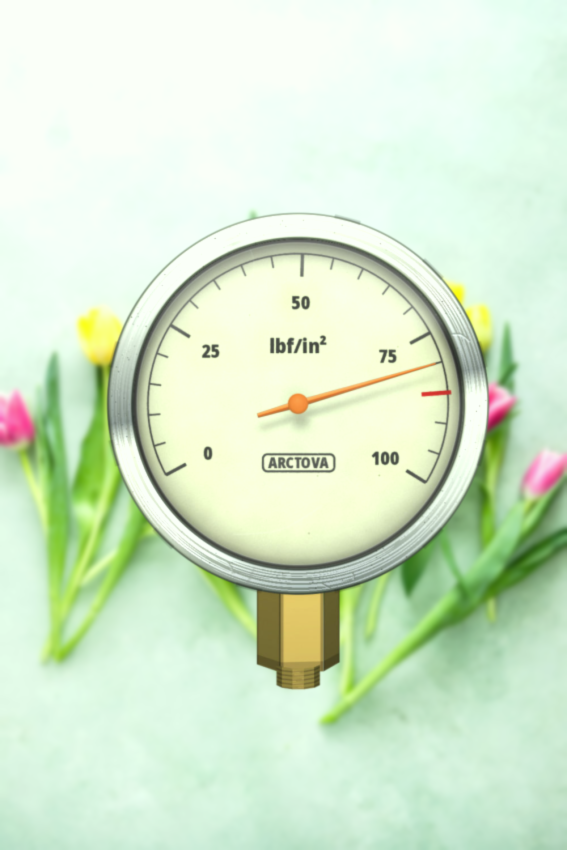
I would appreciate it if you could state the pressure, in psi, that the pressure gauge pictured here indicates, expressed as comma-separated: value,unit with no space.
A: 80,psi
